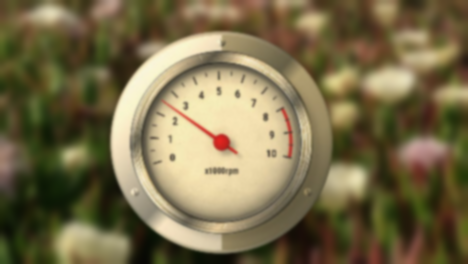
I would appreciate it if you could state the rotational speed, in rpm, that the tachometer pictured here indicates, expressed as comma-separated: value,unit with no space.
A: 2500,rpm
